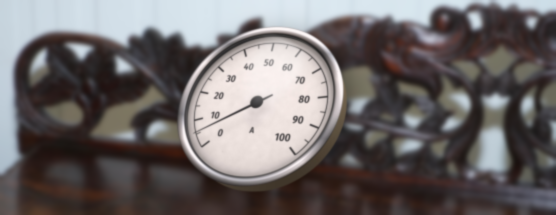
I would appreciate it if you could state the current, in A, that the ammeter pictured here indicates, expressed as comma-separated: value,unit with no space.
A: 5,A
